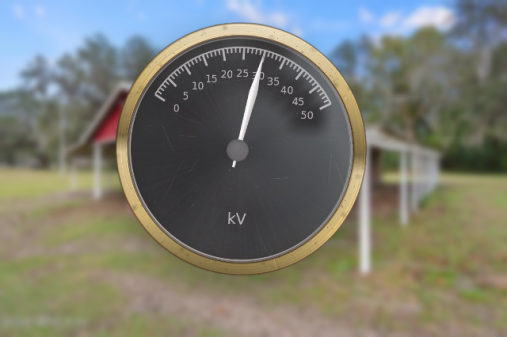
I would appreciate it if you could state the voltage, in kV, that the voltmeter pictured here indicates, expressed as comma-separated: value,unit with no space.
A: 30,kV
